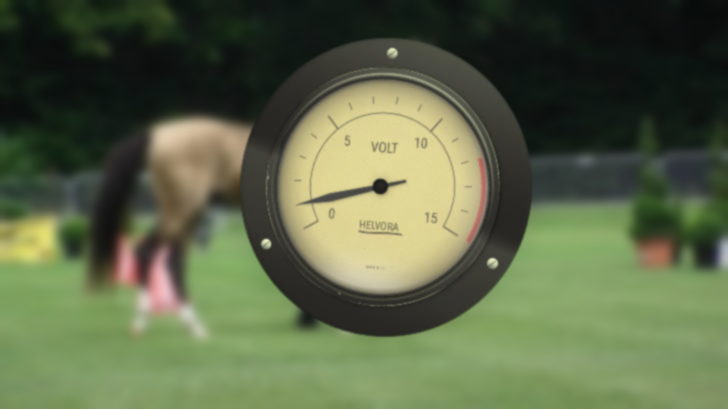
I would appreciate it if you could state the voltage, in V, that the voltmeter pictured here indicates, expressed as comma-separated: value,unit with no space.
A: 1,V
